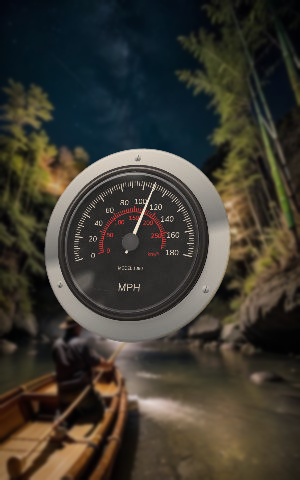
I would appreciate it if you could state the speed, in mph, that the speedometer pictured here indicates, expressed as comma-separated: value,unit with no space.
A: 110,mph
